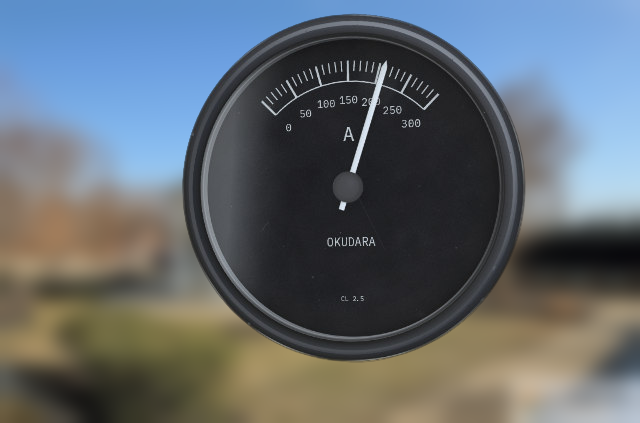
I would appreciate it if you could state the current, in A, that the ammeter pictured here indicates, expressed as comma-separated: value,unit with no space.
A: 210,A
